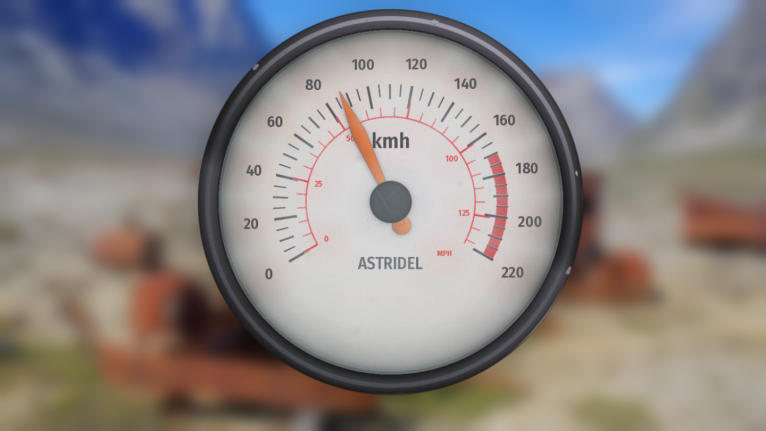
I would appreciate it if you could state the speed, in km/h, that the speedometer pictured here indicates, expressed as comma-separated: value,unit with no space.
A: 87.5,km/h
